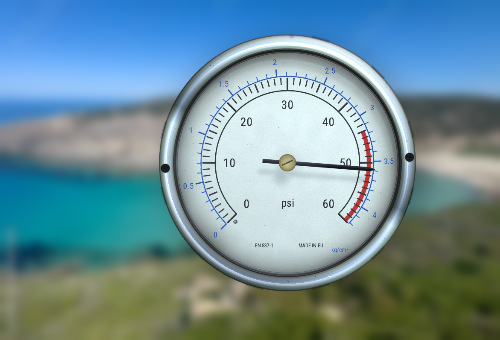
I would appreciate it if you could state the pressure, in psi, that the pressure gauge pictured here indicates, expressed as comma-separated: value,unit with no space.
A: 51,psi
